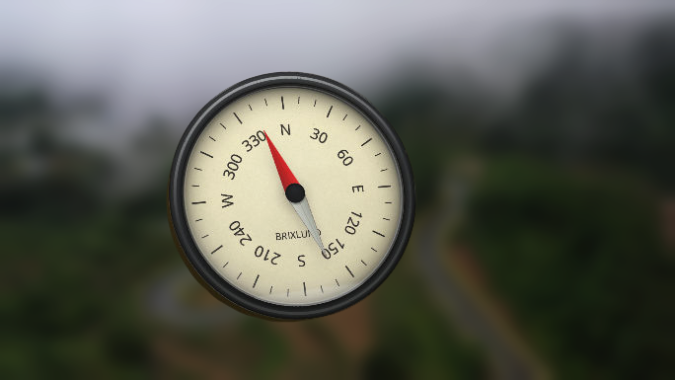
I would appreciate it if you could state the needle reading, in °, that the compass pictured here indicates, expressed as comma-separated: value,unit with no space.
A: 340,°
